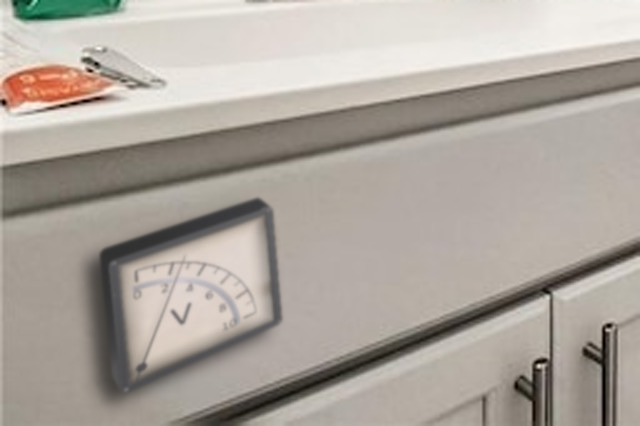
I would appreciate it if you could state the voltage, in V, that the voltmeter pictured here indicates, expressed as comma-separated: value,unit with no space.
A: 2.5,V
